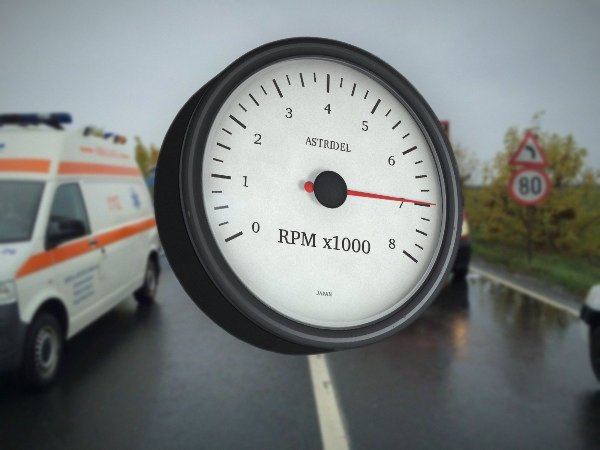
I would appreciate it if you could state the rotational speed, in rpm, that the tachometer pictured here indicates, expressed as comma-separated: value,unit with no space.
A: 7000,rpm
